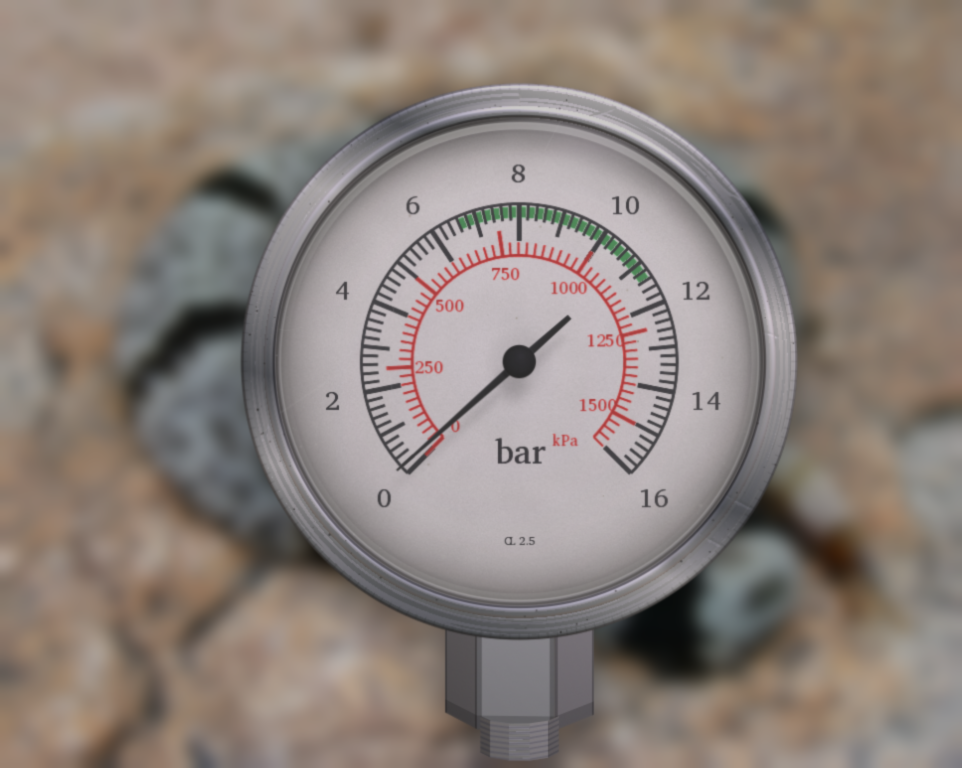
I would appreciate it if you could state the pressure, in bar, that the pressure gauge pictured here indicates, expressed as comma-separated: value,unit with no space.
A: 0.2,bar
